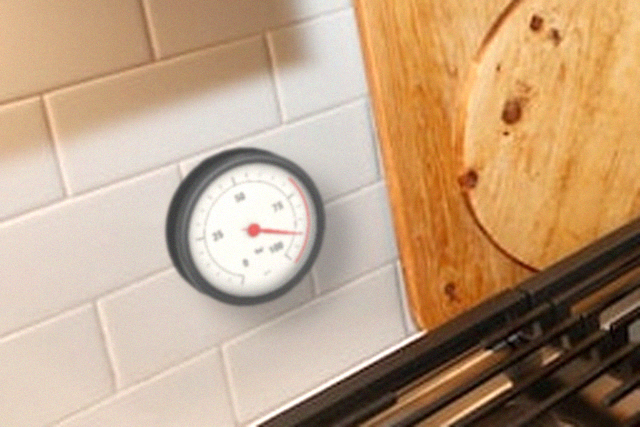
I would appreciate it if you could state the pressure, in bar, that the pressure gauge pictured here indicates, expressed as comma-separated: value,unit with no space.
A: 90,bar
